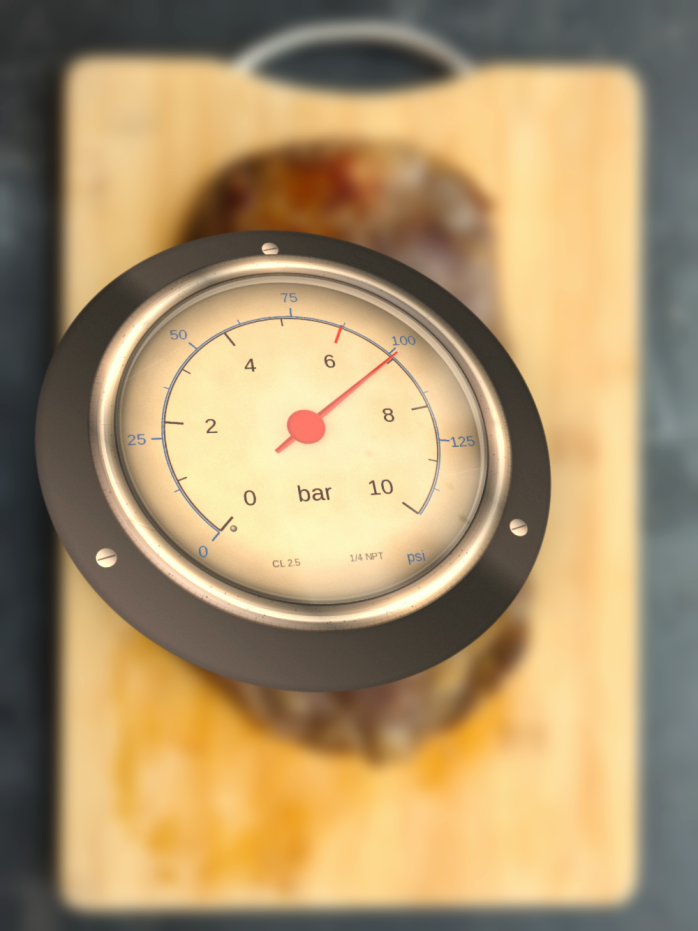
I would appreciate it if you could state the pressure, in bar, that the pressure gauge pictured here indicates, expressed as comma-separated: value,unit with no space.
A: 7,bar
